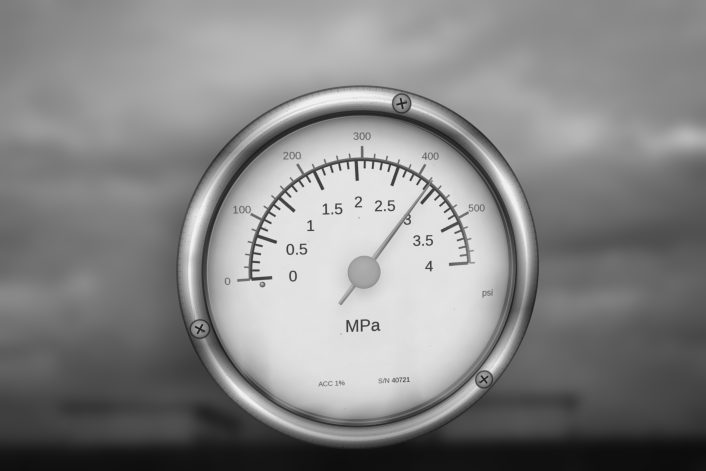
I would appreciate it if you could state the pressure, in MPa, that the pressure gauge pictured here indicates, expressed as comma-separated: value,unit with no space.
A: 2.9,MPa
